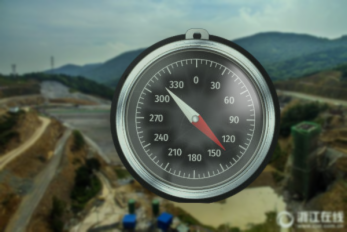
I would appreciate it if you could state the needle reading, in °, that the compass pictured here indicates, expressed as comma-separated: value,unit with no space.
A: 135,°
